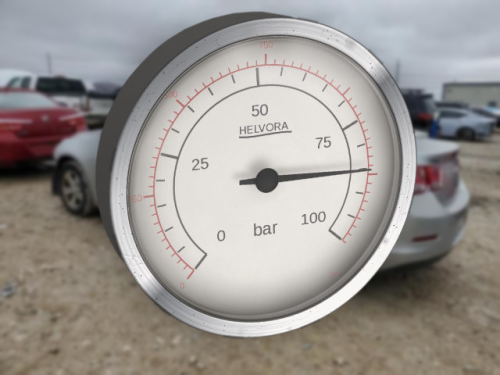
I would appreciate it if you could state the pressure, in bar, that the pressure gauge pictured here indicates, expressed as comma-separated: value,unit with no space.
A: 85,bar
